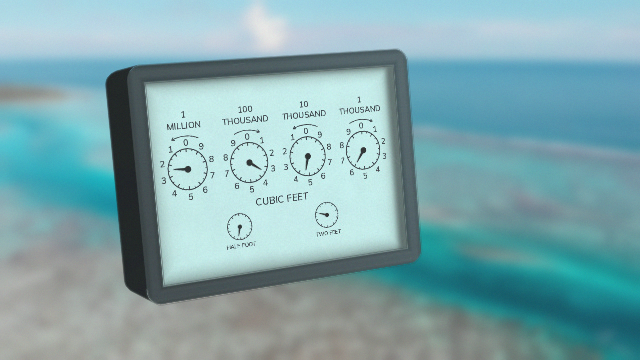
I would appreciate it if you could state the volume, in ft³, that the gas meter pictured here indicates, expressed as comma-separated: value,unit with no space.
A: 234600,ft³
